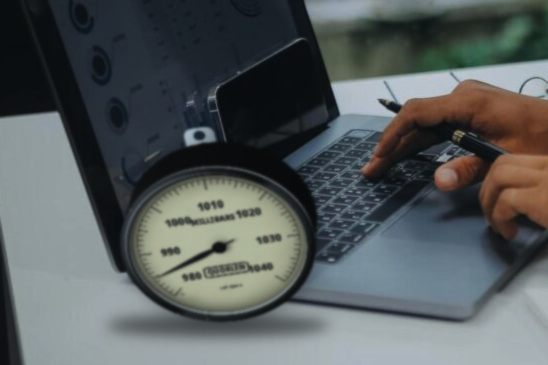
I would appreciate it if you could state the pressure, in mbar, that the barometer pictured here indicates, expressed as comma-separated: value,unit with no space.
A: 985,mbar
